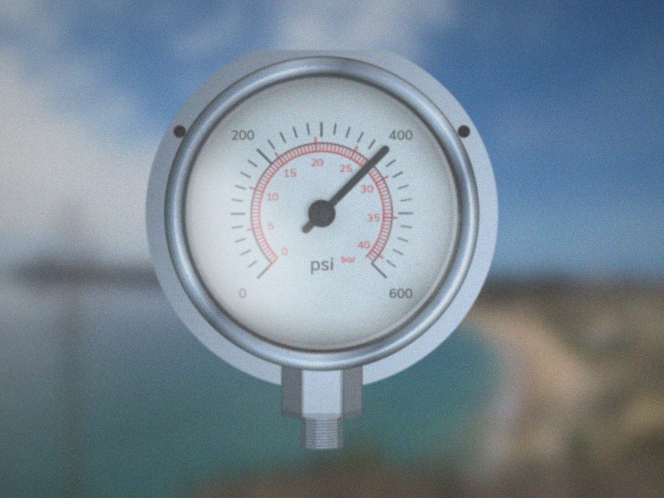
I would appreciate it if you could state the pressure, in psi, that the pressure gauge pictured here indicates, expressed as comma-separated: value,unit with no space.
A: 400,psi
